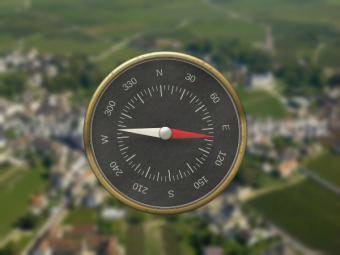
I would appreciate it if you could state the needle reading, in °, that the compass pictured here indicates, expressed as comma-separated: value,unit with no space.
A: 100,°
